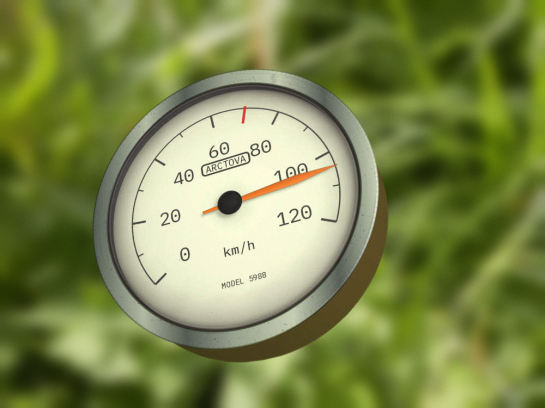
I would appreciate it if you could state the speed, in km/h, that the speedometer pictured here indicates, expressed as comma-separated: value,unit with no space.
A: 105,km/h
